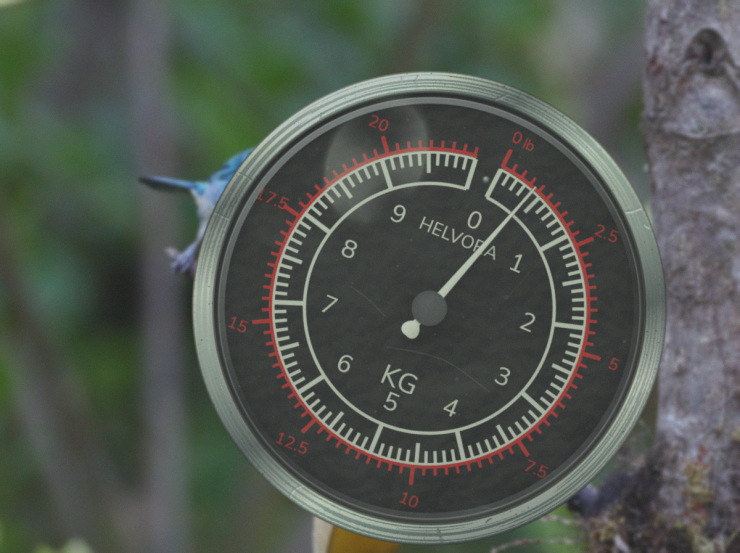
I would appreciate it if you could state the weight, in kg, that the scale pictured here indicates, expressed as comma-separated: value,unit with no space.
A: 0.4,kg
